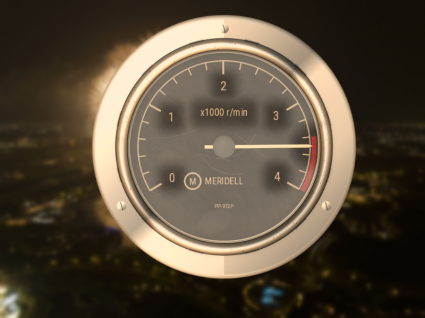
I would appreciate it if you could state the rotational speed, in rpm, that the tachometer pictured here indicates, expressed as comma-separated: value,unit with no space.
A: 3500,rpm
